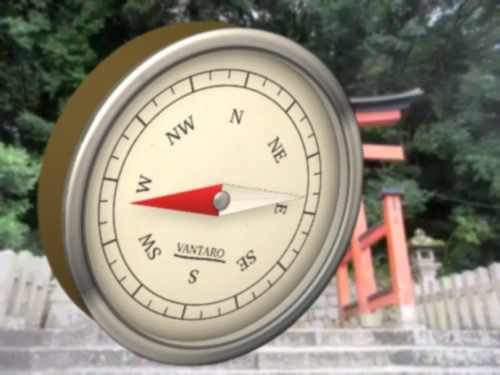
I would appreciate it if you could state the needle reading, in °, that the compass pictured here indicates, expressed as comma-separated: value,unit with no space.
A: 260,°
